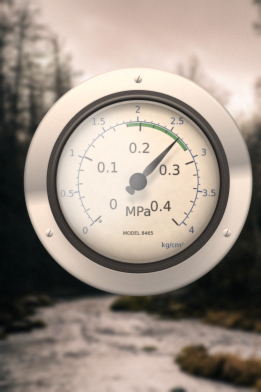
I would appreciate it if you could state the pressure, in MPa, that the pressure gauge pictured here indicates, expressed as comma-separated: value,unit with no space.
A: 0.26,MPa
